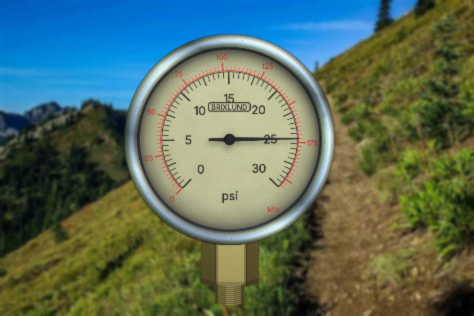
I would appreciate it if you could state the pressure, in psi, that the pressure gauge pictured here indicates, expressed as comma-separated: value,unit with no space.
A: 25,psi
